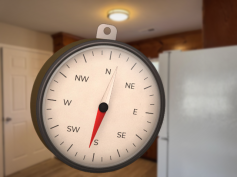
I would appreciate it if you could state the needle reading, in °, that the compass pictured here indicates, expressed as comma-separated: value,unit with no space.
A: 190,°
